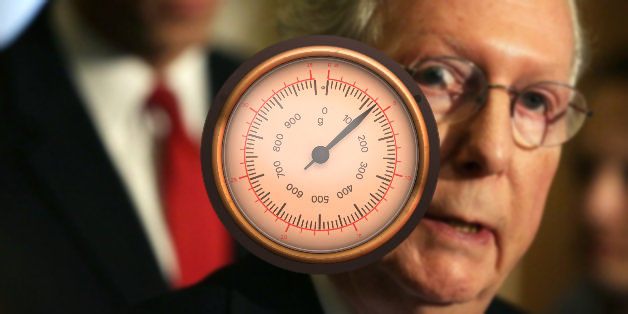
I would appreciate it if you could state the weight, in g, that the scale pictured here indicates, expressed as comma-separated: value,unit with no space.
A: 120,g
